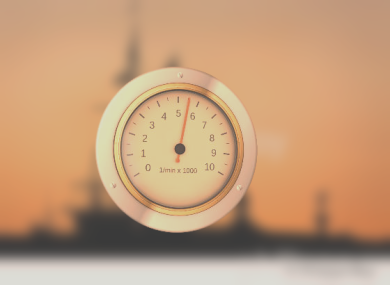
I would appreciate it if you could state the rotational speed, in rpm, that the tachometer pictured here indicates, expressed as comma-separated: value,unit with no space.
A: 5500,rpm
